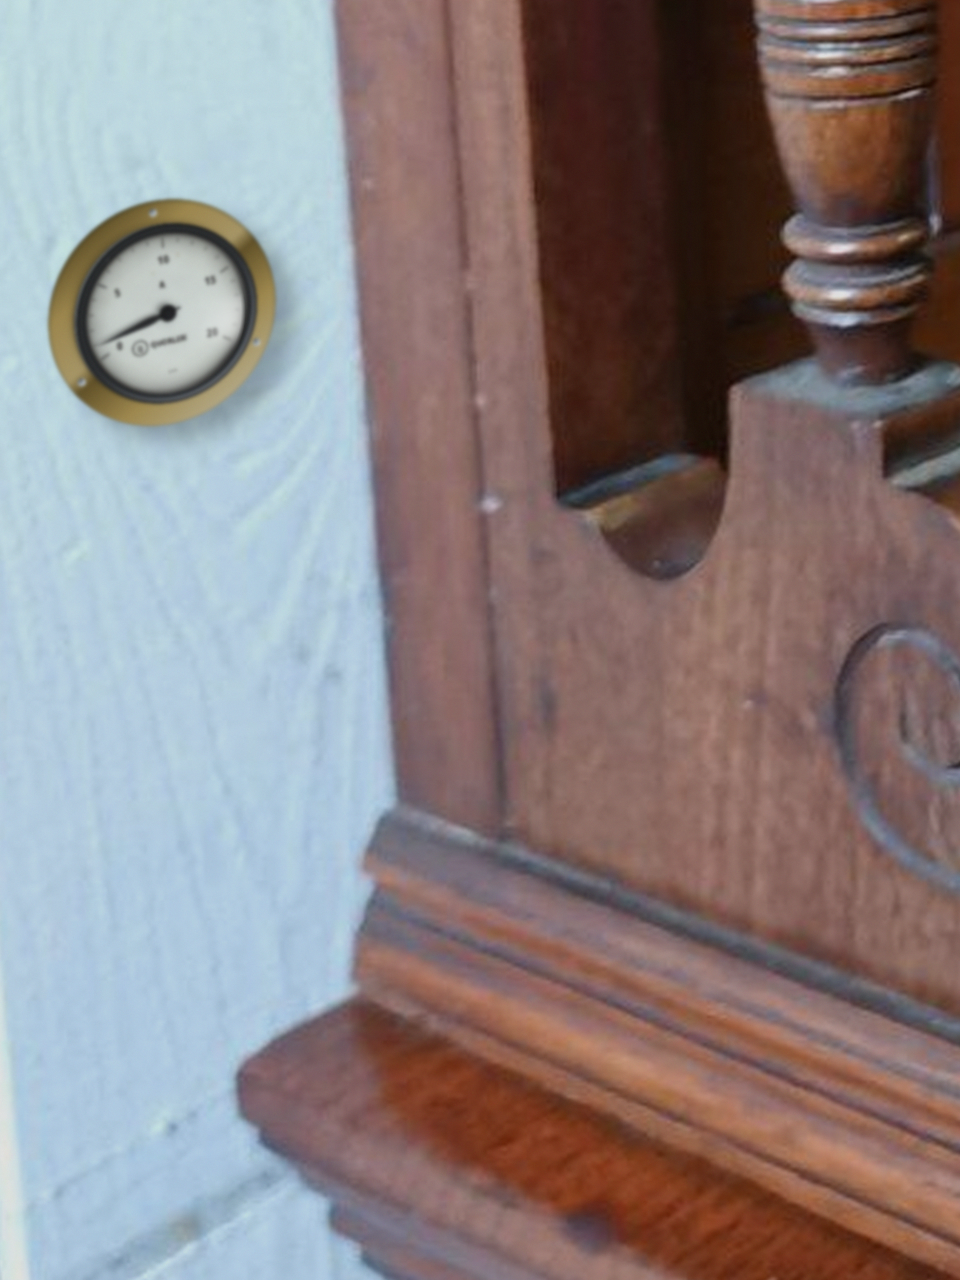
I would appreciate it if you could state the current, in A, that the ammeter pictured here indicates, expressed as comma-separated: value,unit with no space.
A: 1,A
